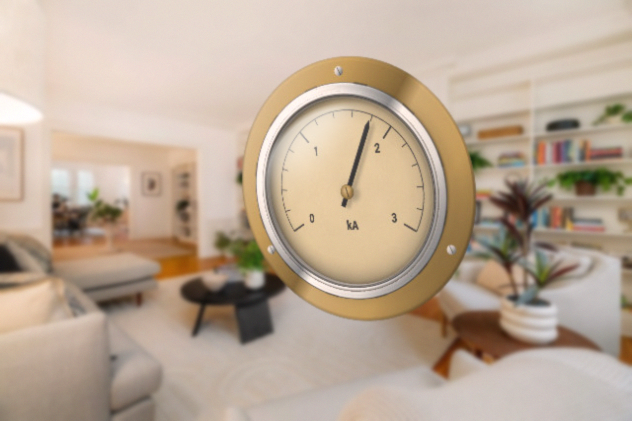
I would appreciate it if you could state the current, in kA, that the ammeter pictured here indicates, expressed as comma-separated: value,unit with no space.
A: 1.8,kA
